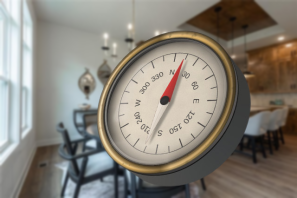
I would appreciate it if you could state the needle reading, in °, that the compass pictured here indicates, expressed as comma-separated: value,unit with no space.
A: 15,°
